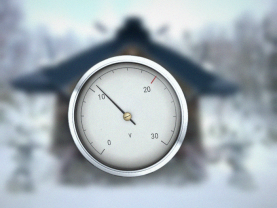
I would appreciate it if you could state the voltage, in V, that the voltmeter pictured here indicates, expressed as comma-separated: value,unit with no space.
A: 11,V
